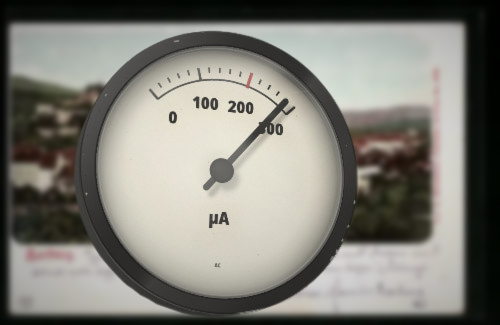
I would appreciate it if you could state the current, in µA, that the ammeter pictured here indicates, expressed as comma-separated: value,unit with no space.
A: 280,µA
